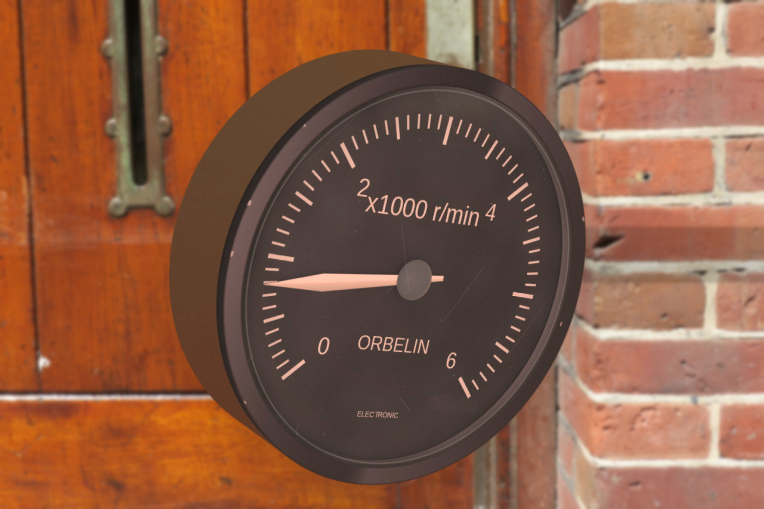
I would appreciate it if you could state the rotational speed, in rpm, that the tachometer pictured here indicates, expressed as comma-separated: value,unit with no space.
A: 800,rpm
